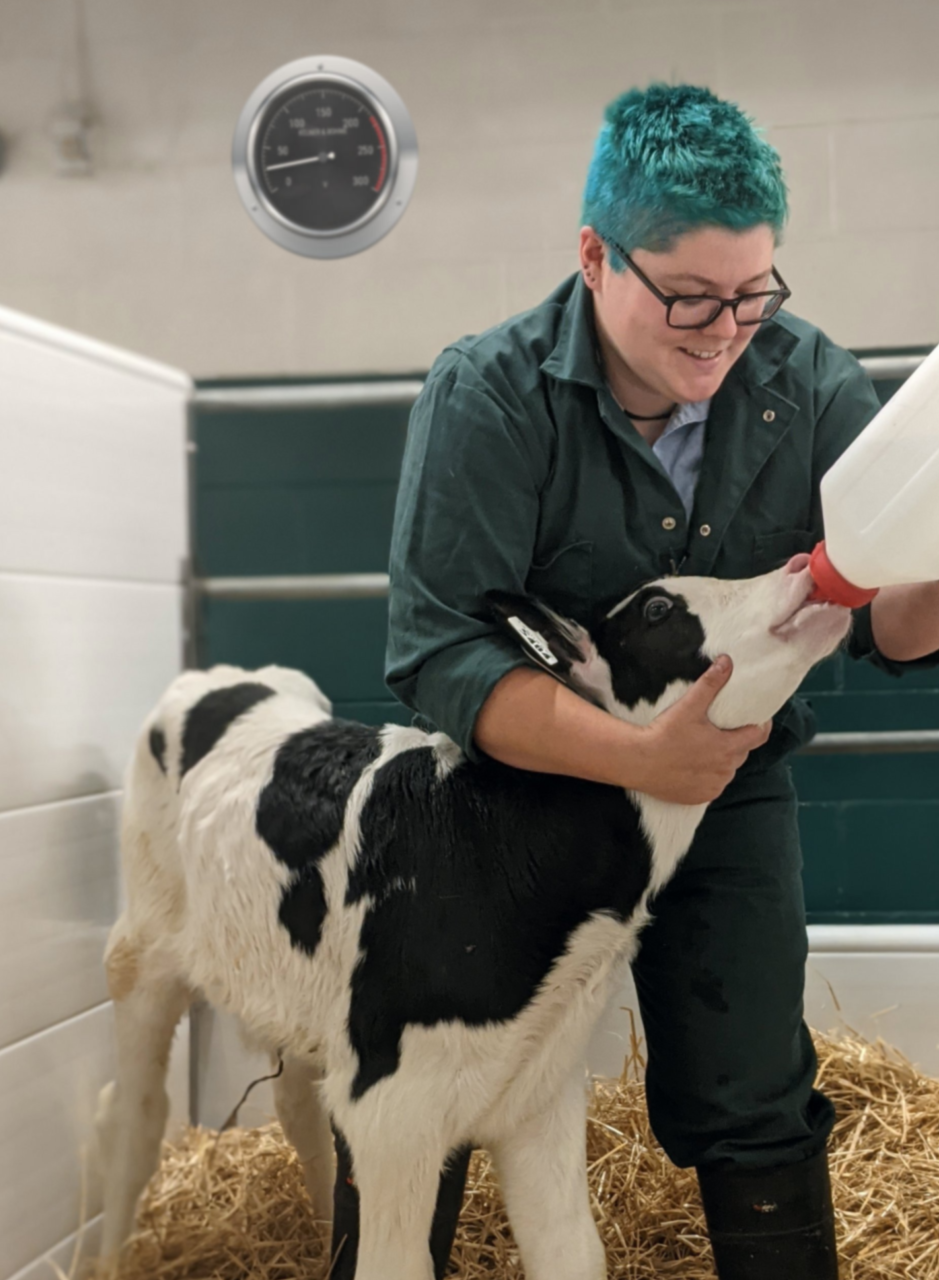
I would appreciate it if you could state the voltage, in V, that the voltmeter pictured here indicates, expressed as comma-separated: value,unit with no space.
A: 25,V
